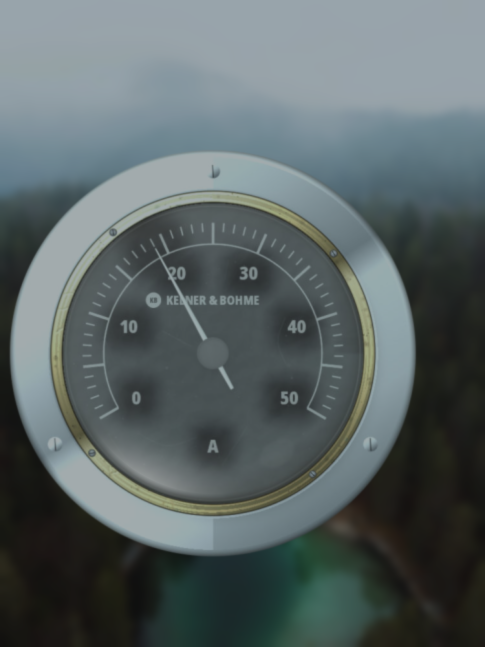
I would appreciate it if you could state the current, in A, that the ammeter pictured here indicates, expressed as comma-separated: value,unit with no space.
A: 19,A
